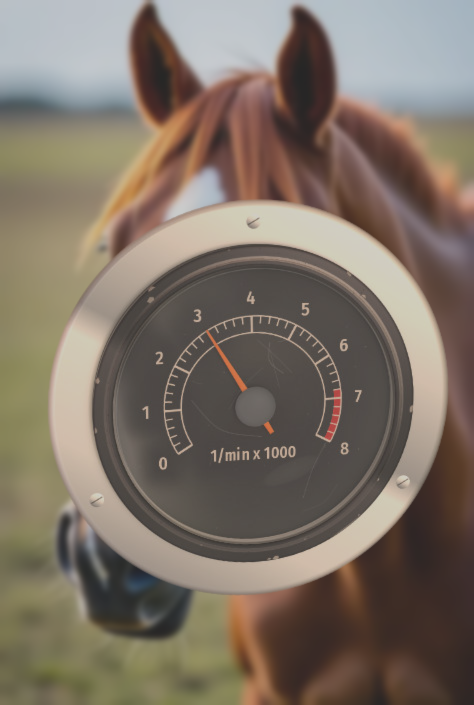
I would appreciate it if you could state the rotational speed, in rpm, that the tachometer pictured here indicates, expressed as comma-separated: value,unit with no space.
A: 3000,rpm
